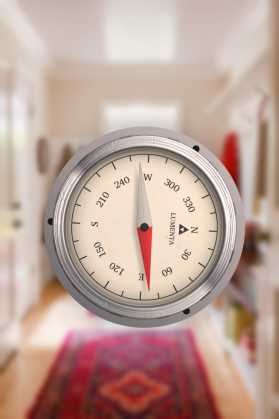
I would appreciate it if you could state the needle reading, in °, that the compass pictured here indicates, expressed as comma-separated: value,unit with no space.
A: 82.5,°
